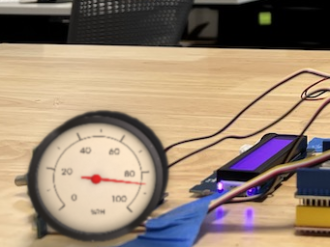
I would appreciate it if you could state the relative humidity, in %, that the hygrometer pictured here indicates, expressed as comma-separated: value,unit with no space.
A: 85,%
